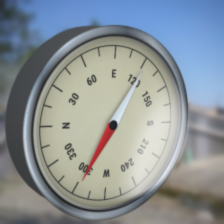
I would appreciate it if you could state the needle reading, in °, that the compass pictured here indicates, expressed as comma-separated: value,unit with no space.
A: 300,°
